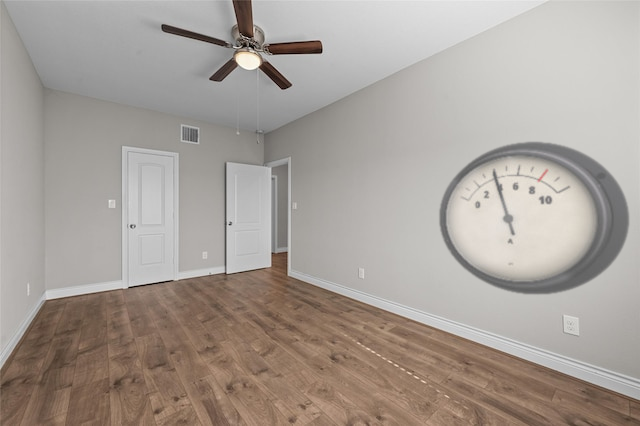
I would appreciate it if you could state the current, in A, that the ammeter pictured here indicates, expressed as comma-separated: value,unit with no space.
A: 4,A
